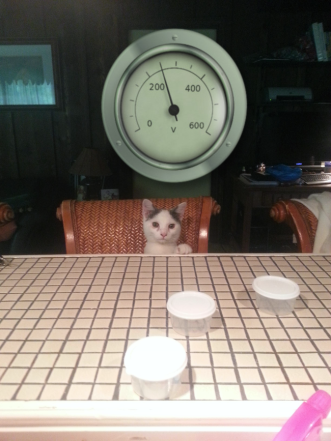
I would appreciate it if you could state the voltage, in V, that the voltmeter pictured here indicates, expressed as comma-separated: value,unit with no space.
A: 250,V
